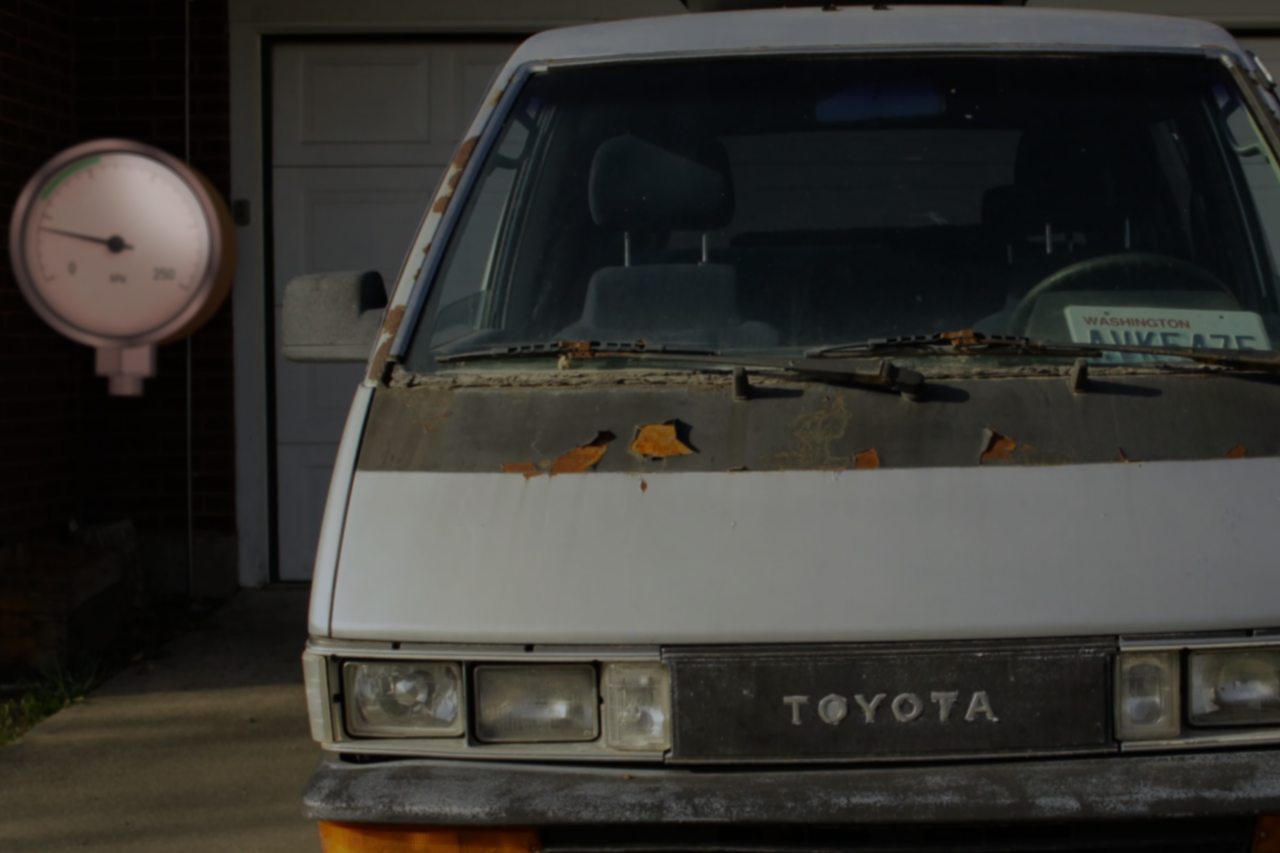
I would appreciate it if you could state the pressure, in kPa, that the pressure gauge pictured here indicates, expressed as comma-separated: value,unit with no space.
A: 40,kPa
